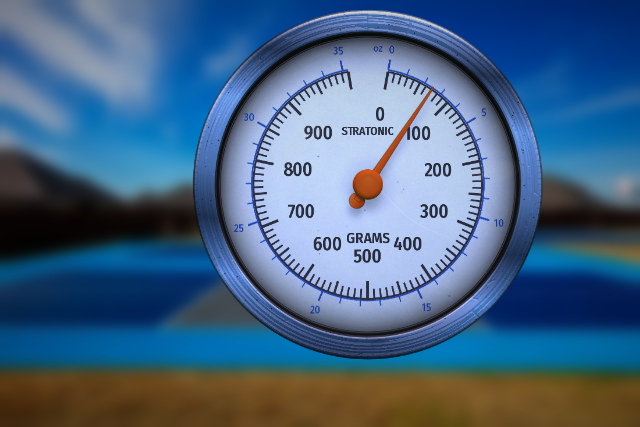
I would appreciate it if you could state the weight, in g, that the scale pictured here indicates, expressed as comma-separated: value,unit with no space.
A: 70,g
